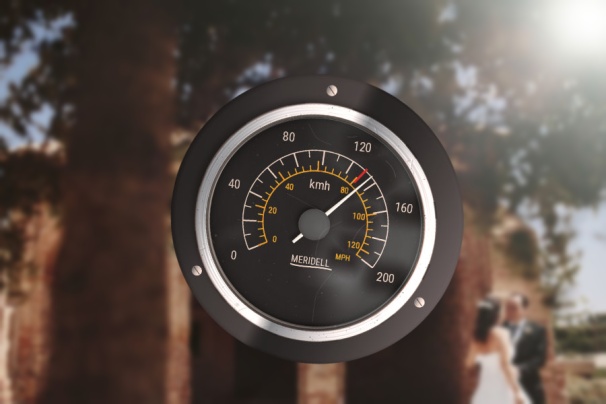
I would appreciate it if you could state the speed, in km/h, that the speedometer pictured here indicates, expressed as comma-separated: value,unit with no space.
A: 135,km/h
